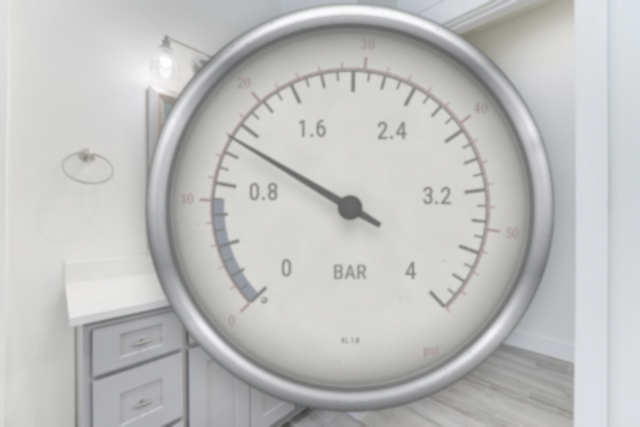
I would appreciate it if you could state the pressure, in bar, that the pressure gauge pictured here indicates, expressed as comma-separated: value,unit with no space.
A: 1.1,bar
